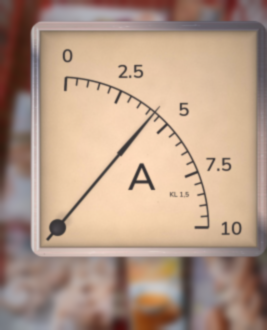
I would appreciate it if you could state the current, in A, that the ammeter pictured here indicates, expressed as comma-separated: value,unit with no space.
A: 4.25,A
